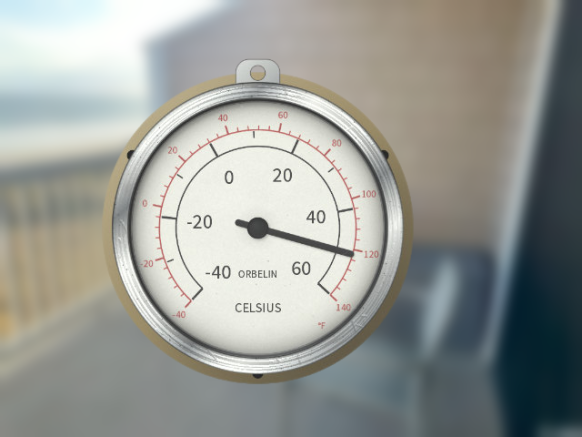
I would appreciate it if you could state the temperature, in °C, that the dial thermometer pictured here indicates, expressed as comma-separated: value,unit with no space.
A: 50,°C
